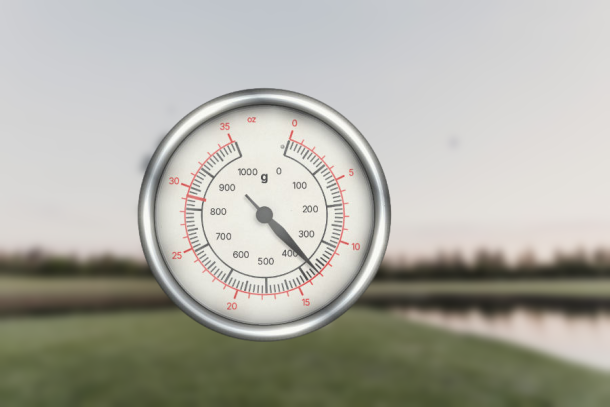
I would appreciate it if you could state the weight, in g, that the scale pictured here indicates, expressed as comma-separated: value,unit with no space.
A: 370,g
